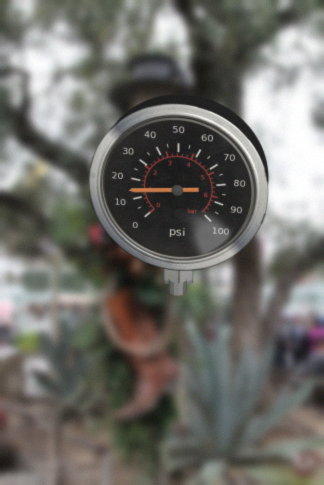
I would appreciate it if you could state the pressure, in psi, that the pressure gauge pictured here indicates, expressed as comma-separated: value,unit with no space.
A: 15,psi
